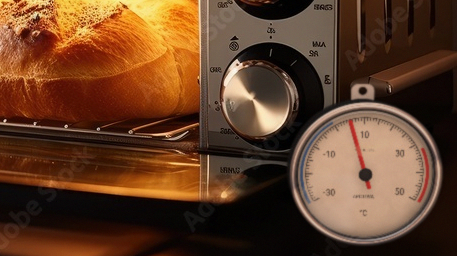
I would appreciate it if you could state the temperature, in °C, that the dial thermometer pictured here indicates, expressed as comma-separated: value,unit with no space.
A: 5,°C
